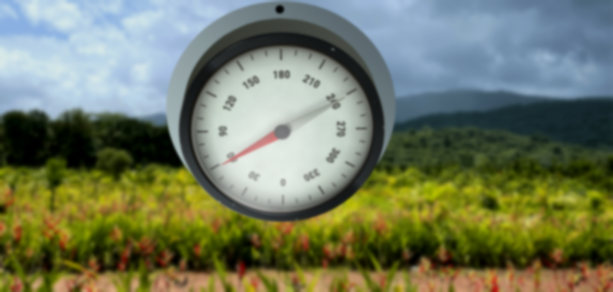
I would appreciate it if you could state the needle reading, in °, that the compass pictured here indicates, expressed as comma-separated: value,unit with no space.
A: 60,°
